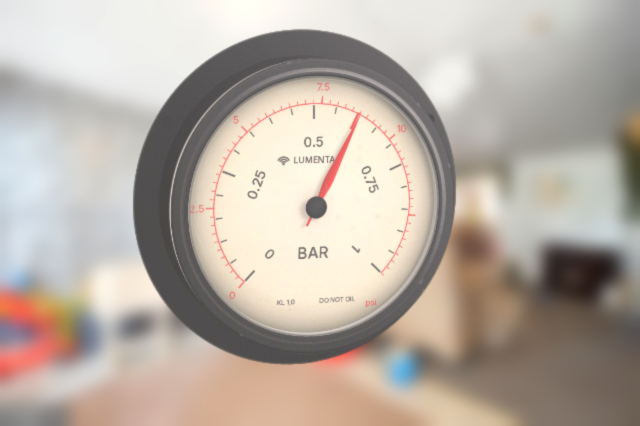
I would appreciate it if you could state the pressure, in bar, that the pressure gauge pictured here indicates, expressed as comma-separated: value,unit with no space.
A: 0.6,bar
